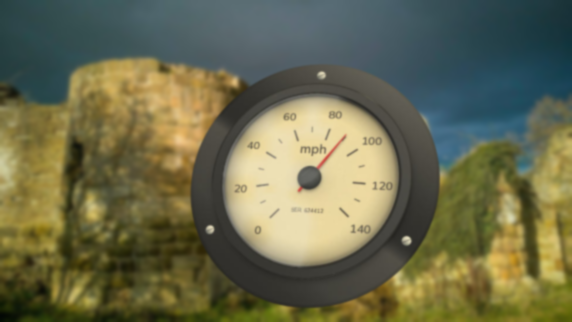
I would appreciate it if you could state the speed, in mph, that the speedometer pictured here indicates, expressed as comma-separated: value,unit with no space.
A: 90,mph
